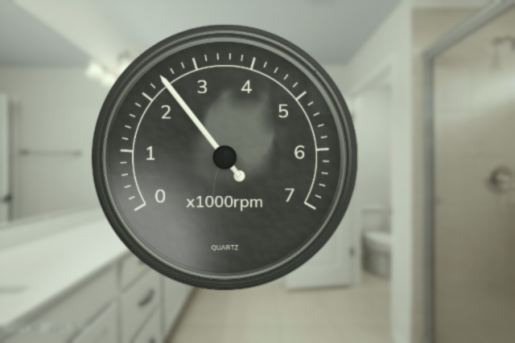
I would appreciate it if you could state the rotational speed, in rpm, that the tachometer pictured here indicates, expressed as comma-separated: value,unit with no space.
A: 2400,rpm
